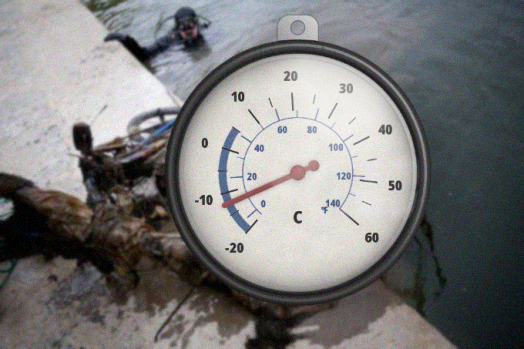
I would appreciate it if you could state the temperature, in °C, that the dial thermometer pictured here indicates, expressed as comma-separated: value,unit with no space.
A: -12.5,°C
